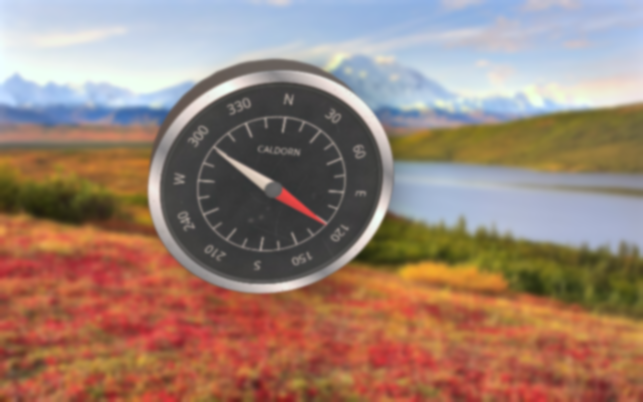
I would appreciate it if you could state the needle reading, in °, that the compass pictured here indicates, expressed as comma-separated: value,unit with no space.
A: 120,°
